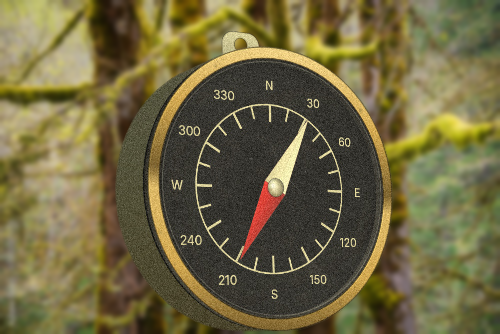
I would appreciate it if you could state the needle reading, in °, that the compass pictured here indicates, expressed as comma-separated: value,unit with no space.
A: 210,°
